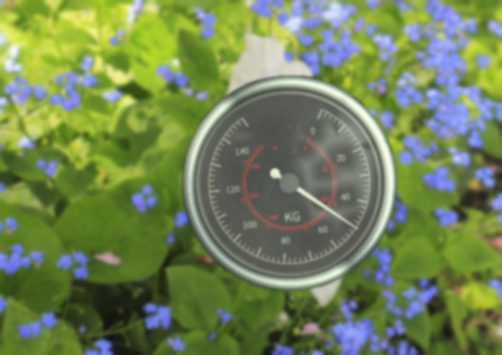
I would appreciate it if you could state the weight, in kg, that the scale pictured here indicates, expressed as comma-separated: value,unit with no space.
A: 50,kg
